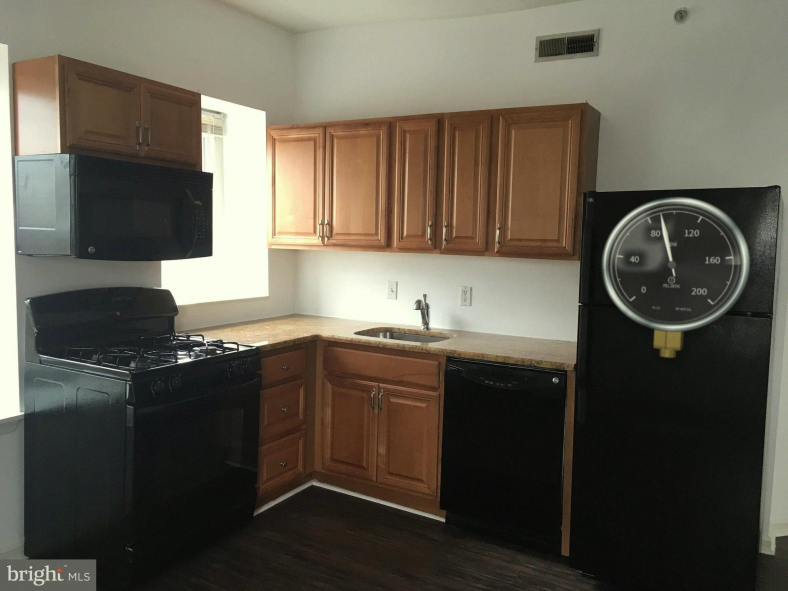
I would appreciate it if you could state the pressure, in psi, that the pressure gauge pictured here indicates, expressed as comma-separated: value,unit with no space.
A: 90,psi
